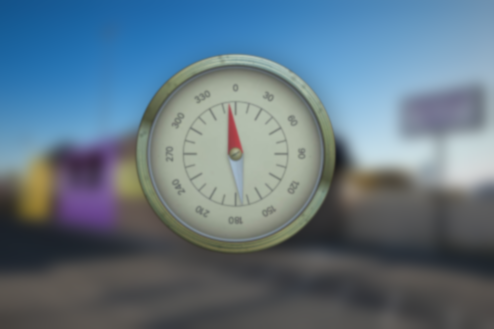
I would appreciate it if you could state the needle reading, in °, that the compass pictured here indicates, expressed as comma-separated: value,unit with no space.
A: 352.5,°
